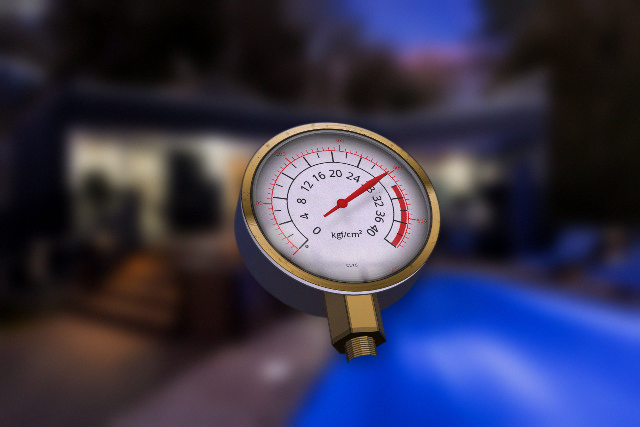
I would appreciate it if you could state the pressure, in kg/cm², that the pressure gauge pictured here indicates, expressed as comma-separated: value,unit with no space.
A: 28,kg/cm²
